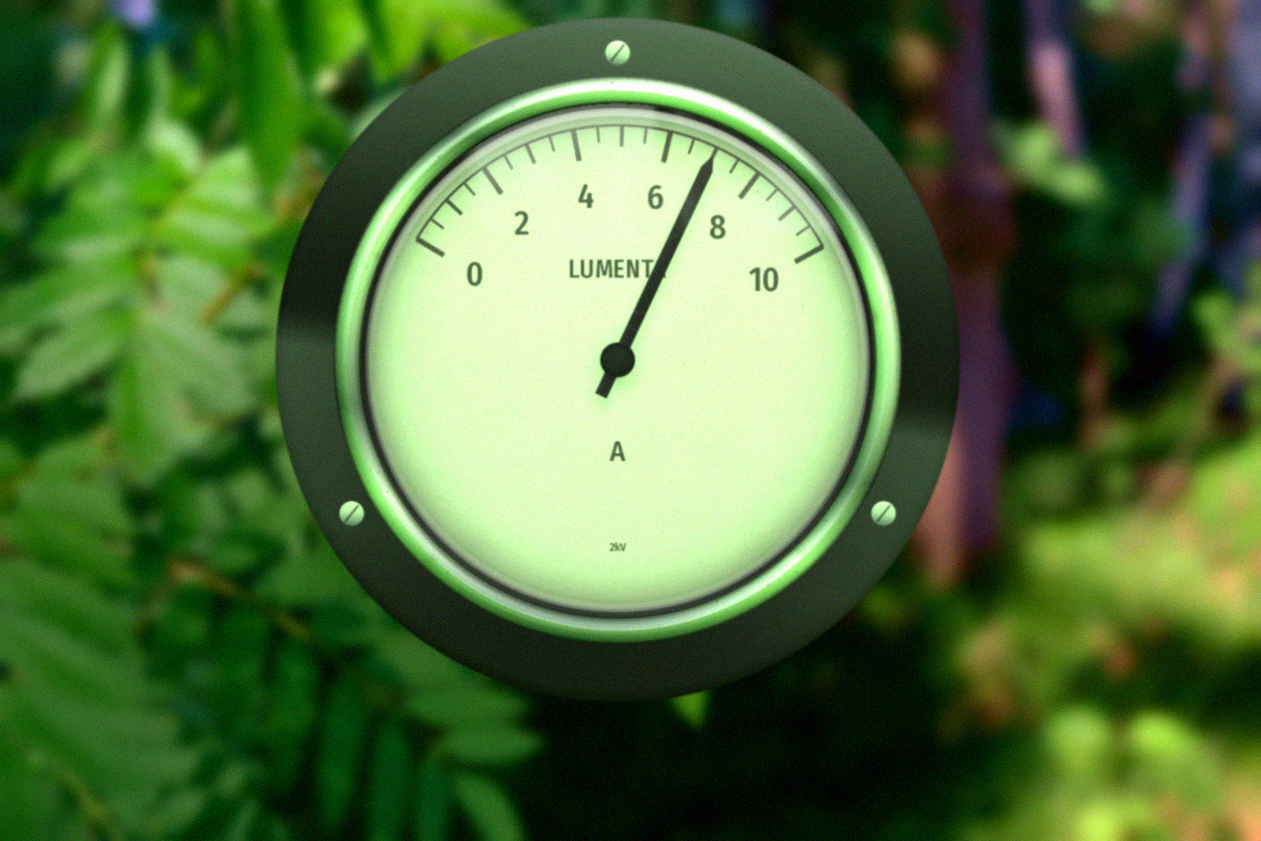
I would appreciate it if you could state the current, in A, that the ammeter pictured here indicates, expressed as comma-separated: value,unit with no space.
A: 7,A
